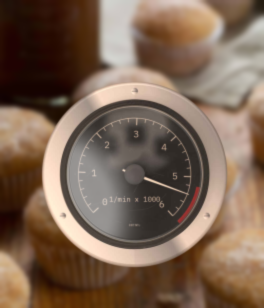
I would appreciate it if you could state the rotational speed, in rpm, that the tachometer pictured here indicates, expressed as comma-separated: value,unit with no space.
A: 5400,rpm
